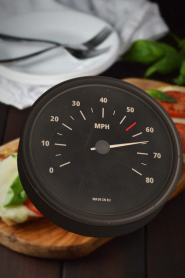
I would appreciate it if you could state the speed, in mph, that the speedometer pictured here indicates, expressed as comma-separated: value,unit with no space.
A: 65,mph
